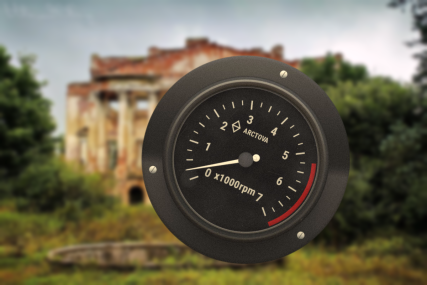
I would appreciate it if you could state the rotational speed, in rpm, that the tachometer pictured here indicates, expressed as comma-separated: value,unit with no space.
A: 250,rpm
